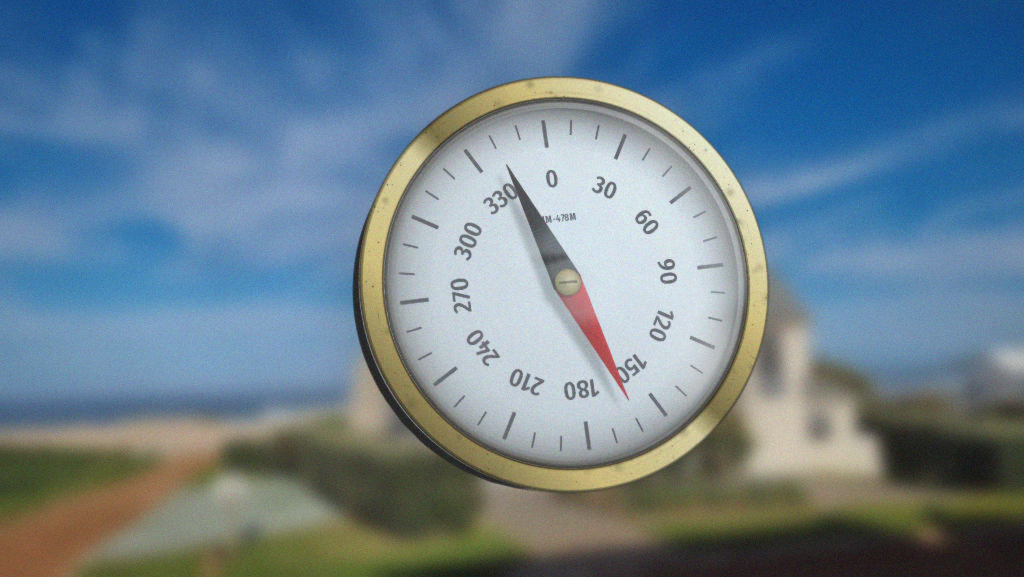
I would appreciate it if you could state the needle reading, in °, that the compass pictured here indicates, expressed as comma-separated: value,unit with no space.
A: 160,°
